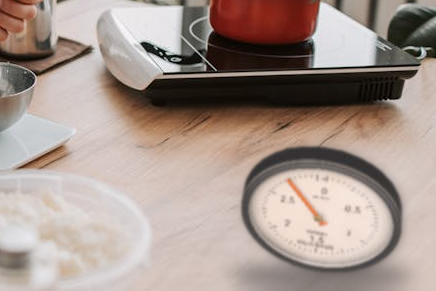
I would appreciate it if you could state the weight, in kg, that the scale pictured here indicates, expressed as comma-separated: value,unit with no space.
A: 2.75,kg
